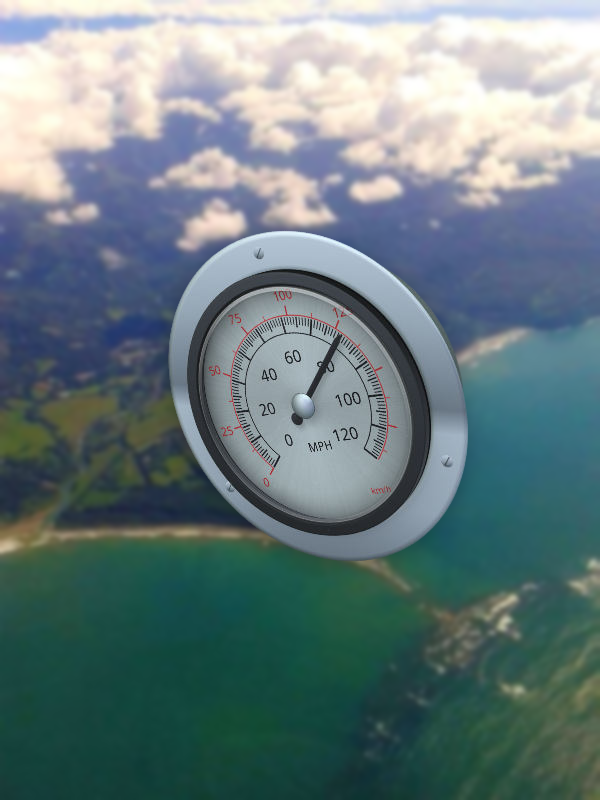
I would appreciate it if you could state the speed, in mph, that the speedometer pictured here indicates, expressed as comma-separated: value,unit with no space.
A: 80,mph
